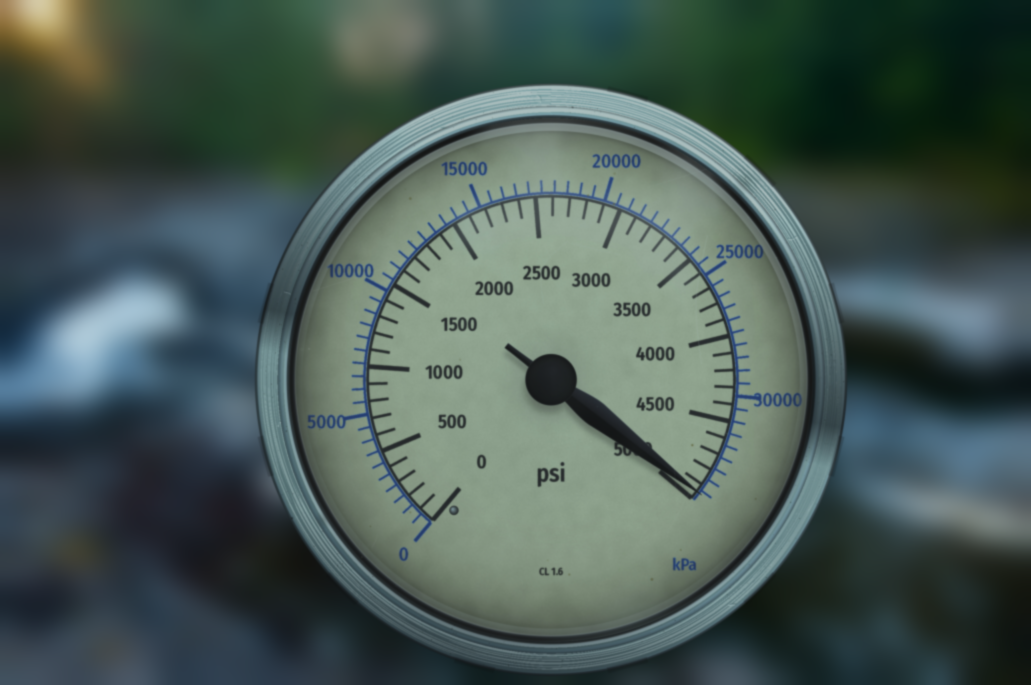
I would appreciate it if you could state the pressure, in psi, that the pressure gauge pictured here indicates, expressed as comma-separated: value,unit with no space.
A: 4950,psi
